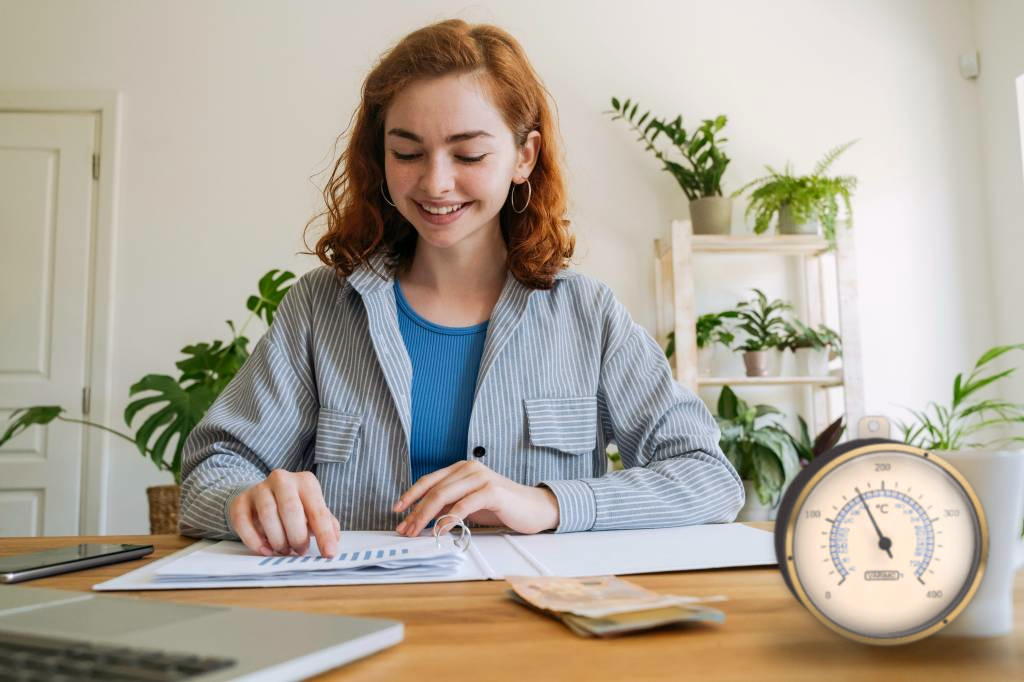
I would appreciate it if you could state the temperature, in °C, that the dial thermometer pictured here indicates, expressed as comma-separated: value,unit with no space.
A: 160,°C
